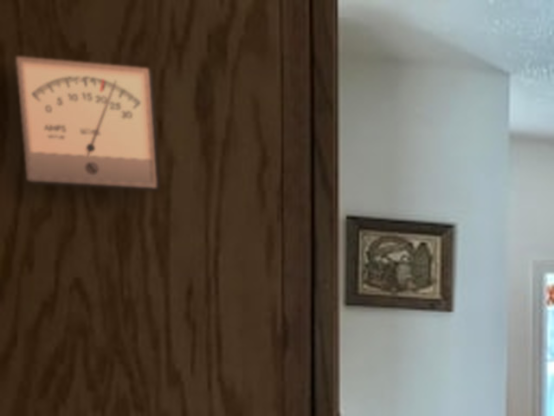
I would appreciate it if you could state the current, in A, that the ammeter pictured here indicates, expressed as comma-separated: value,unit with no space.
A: 22.5,A
